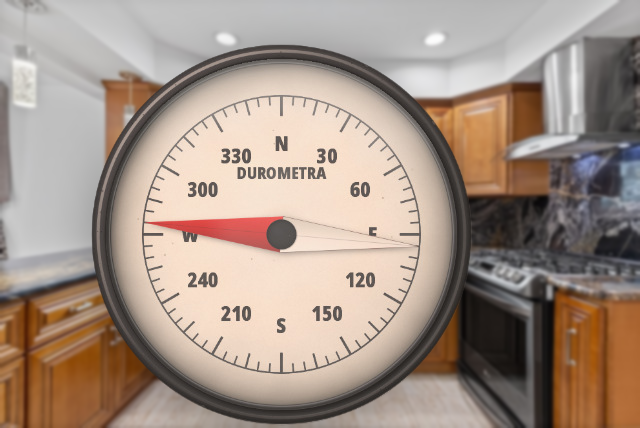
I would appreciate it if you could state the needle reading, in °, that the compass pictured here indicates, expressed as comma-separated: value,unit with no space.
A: 275,°
